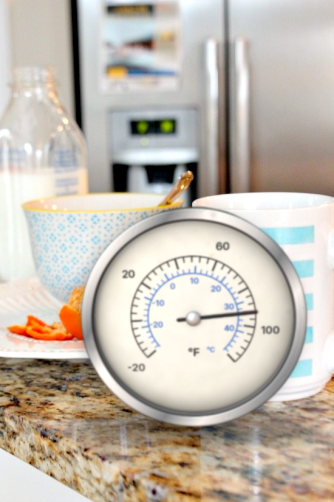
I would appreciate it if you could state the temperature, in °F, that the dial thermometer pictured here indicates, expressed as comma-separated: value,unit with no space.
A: 92,°F
